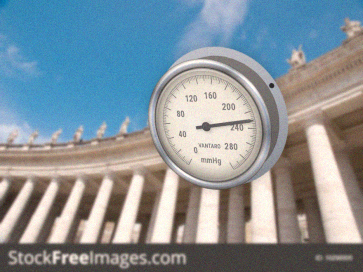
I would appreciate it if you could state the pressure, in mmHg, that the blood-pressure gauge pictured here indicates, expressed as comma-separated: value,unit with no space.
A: 230,mmHg
